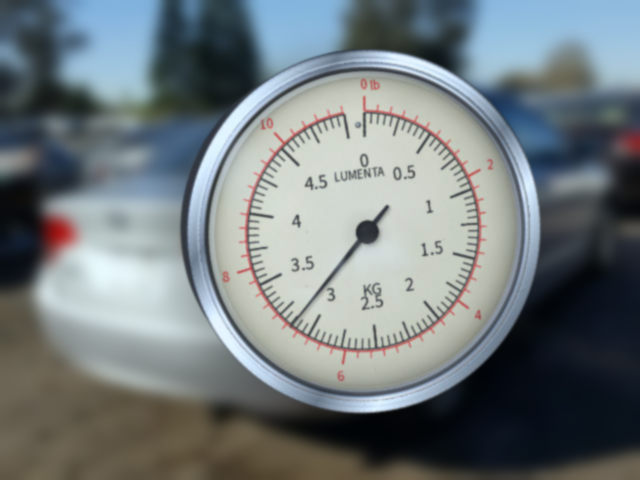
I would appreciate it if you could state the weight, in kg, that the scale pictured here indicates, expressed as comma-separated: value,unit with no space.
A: 3.15,kg
